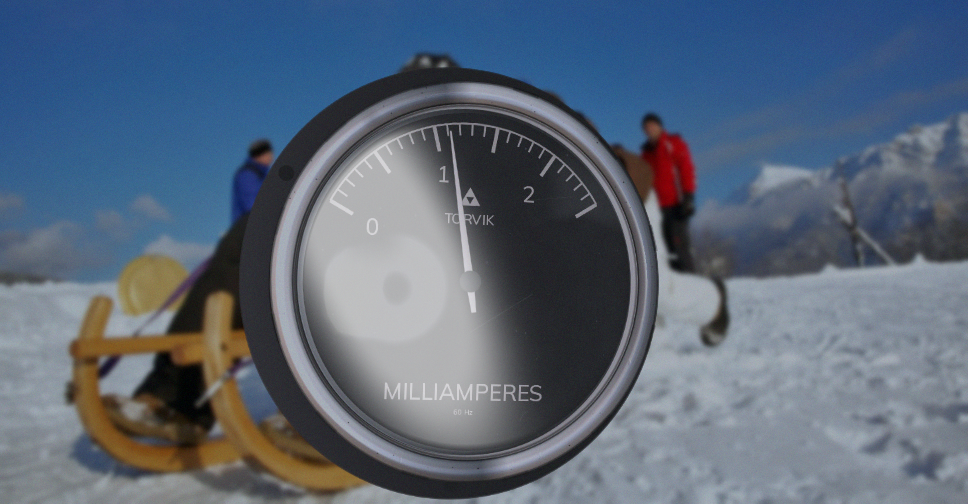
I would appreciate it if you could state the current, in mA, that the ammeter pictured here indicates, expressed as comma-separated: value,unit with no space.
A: 1.1,mA
